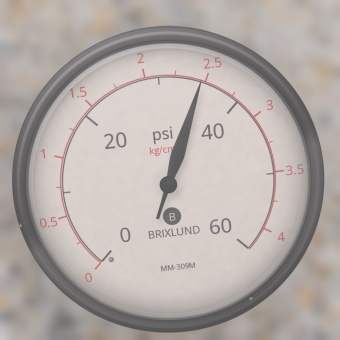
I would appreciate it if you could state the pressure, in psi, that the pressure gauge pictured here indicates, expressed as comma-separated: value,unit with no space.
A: 35,psi
